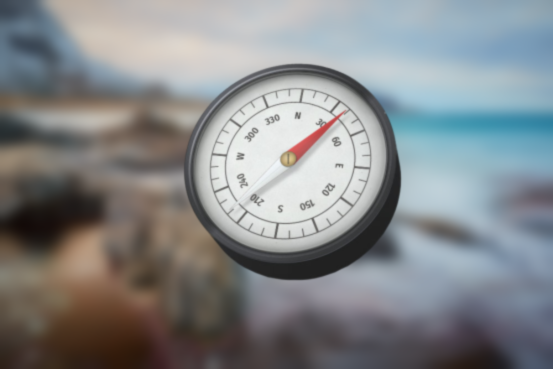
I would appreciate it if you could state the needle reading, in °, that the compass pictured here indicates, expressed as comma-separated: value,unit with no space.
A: 40,°
